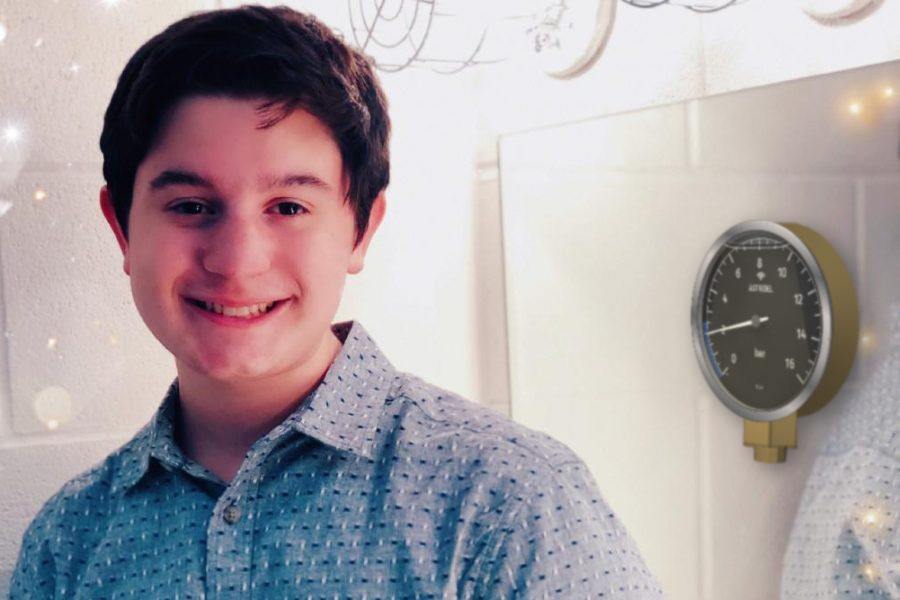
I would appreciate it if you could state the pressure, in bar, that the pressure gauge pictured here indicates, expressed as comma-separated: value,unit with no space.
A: 2,bar
